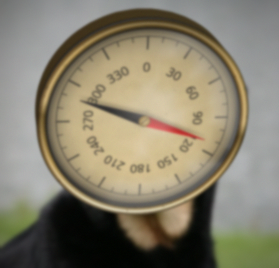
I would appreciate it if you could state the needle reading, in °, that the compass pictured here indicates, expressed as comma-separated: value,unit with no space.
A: 110,°
